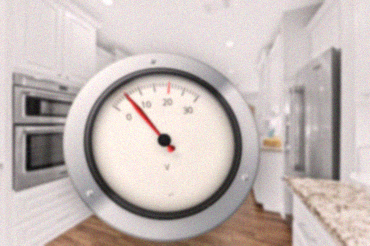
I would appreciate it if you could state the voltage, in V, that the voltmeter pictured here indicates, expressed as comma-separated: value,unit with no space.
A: 5,V
